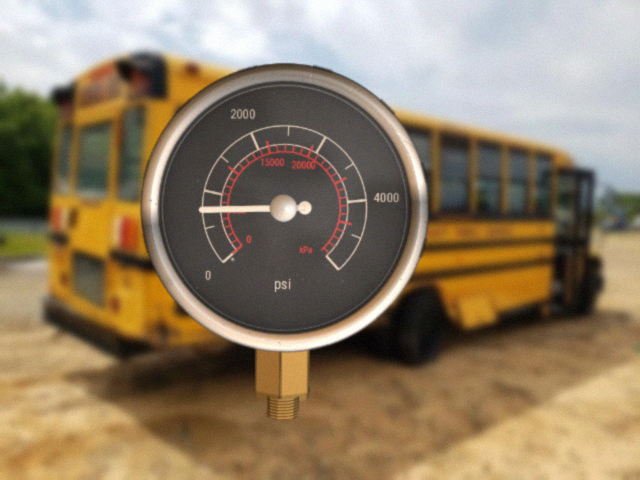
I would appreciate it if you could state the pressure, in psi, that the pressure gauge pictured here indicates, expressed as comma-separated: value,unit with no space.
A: 750,psi
